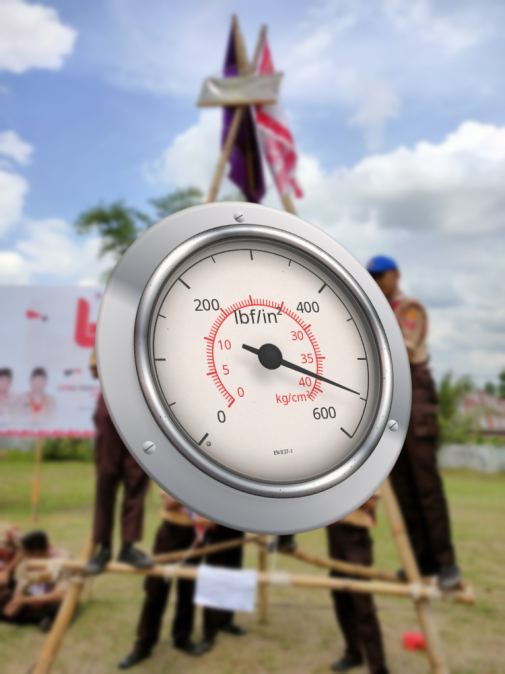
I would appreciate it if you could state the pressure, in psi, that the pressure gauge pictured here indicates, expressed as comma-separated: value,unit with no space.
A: 550,psi
